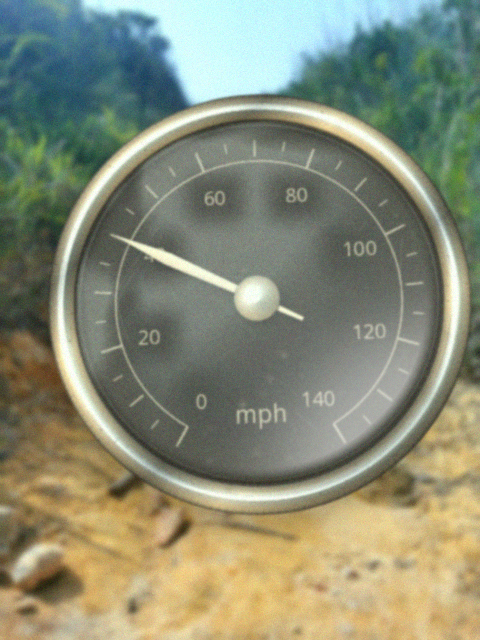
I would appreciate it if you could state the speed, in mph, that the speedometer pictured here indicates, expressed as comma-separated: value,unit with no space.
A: 40,mph
